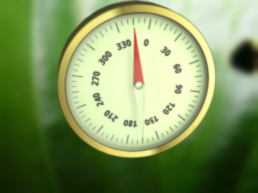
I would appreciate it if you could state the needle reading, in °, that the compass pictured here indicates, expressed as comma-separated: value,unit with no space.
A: 345,°
